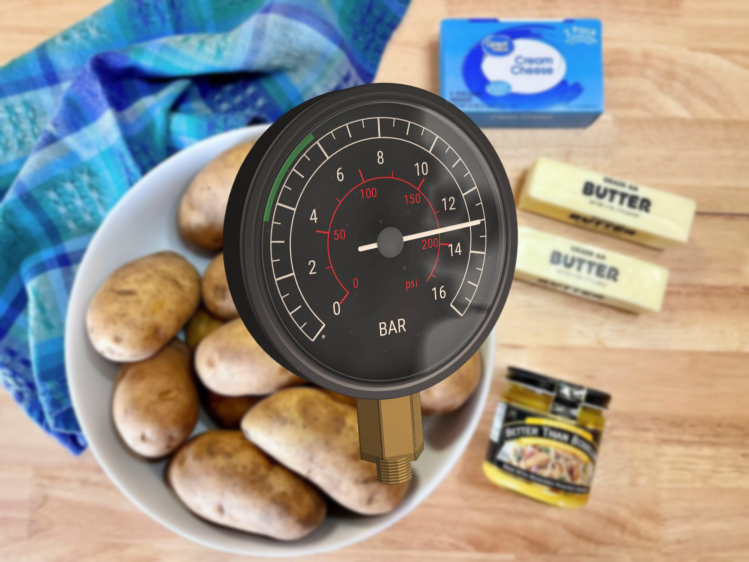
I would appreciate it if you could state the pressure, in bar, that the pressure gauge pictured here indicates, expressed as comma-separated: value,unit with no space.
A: 13,bar
